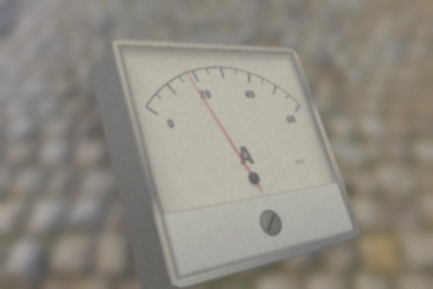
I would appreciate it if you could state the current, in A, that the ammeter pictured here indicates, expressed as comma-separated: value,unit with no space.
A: 17.5,A
